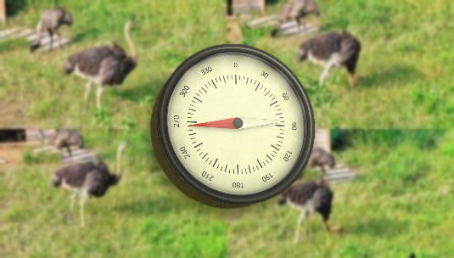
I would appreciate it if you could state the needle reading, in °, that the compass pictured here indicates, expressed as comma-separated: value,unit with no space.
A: 265,°
